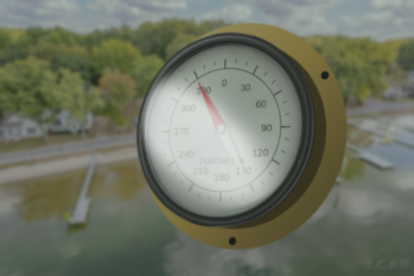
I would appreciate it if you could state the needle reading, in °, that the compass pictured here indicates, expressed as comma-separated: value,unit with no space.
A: 330,°
